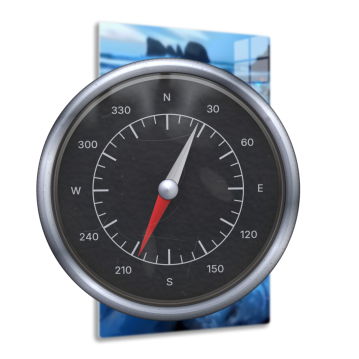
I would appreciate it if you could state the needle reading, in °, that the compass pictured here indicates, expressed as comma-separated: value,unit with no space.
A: 205,°
